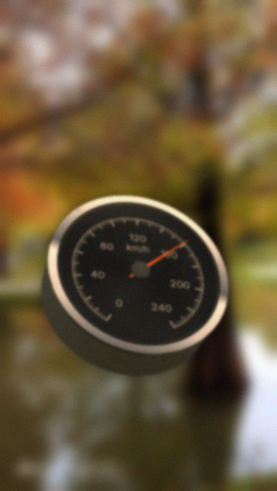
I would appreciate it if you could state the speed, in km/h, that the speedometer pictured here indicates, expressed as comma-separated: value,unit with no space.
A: 160,km/h
